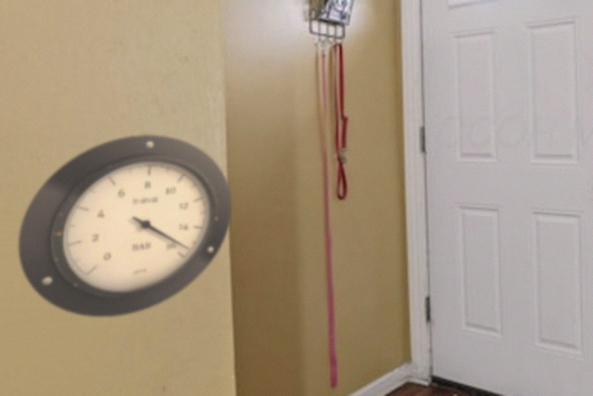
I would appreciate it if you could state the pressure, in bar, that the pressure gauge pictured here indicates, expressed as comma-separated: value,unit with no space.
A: 15.5,bar
